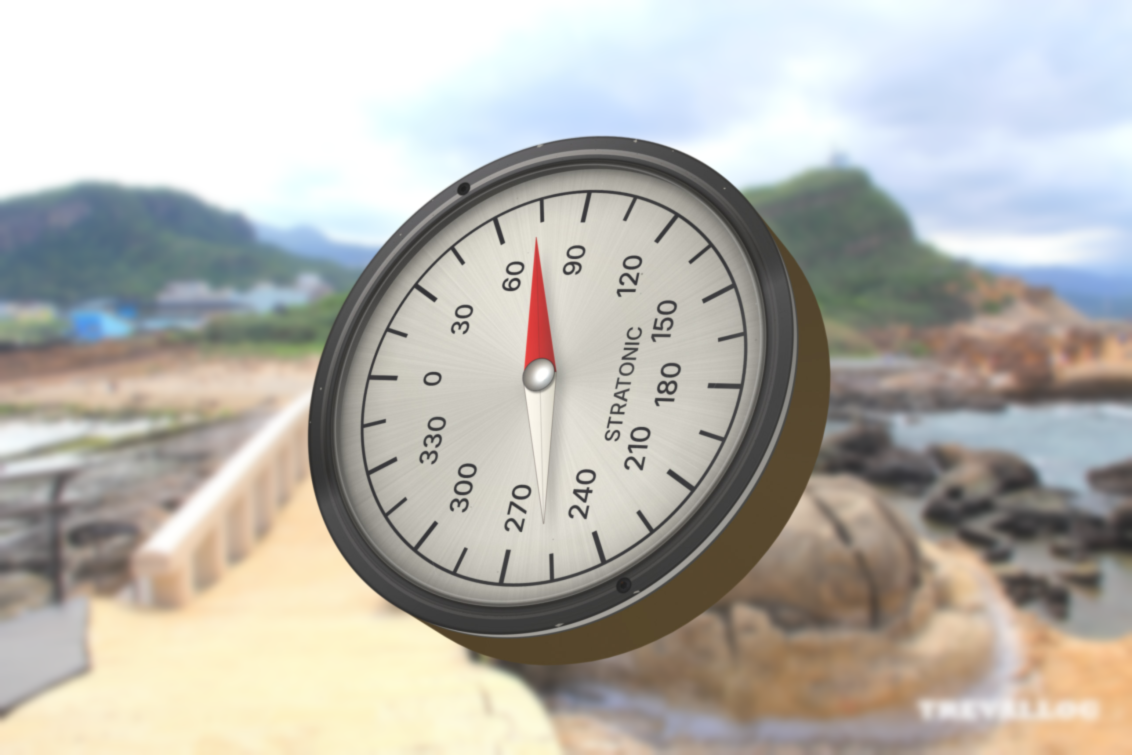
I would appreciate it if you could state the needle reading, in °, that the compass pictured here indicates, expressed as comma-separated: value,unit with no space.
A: 75,°
